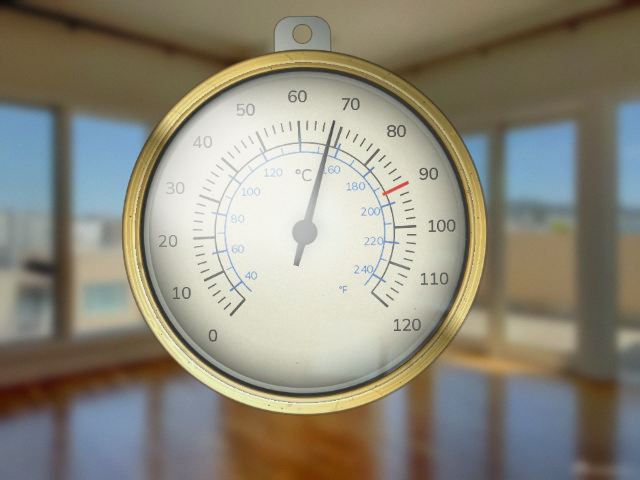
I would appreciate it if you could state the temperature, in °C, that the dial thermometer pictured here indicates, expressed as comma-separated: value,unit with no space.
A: 68,°C
